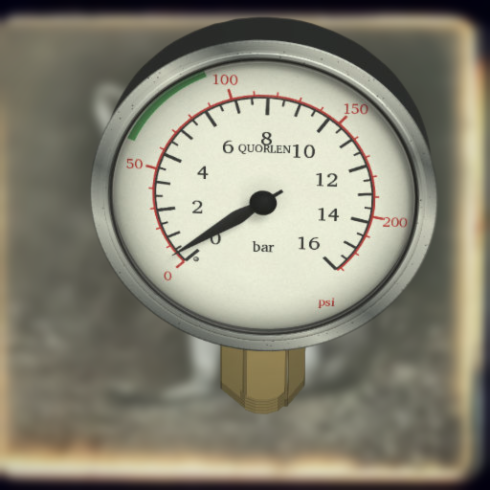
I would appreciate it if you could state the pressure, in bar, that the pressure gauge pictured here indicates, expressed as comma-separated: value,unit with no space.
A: 0.5,bar
